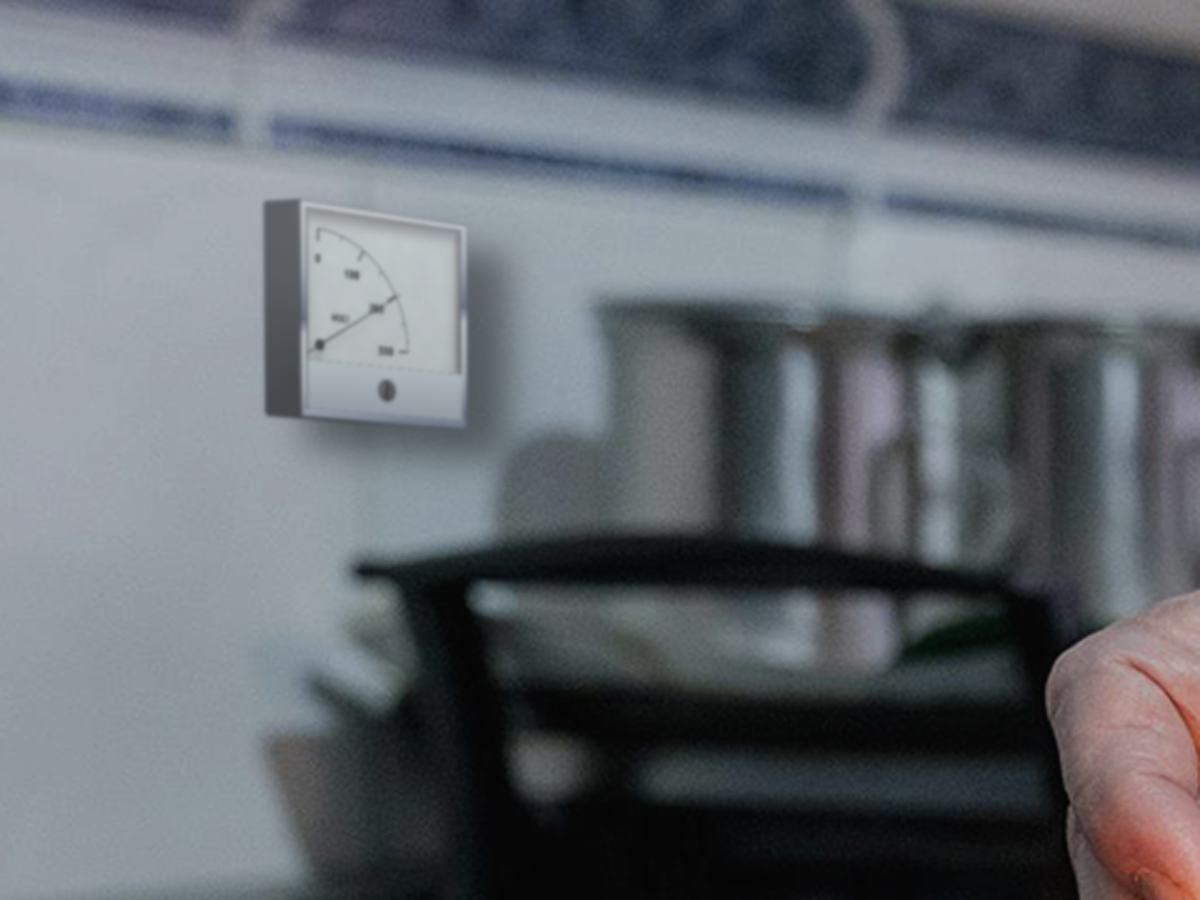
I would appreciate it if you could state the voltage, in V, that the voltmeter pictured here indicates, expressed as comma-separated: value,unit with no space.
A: 200,V
